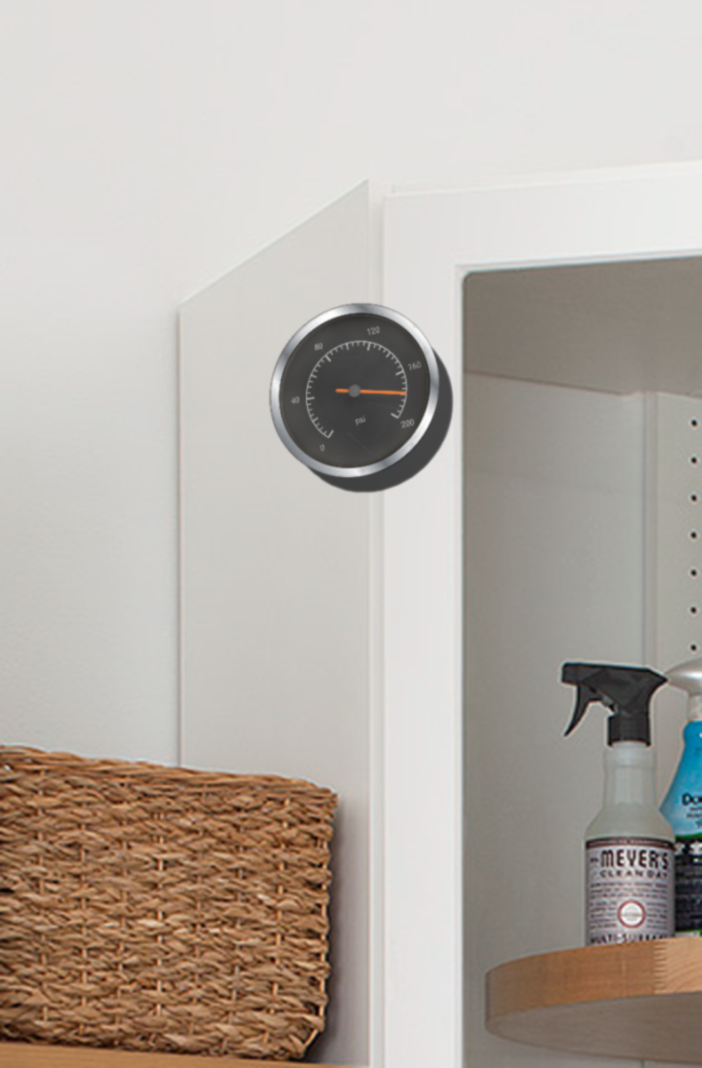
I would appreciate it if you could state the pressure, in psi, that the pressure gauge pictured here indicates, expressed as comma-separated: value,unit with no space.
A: 180,psi
